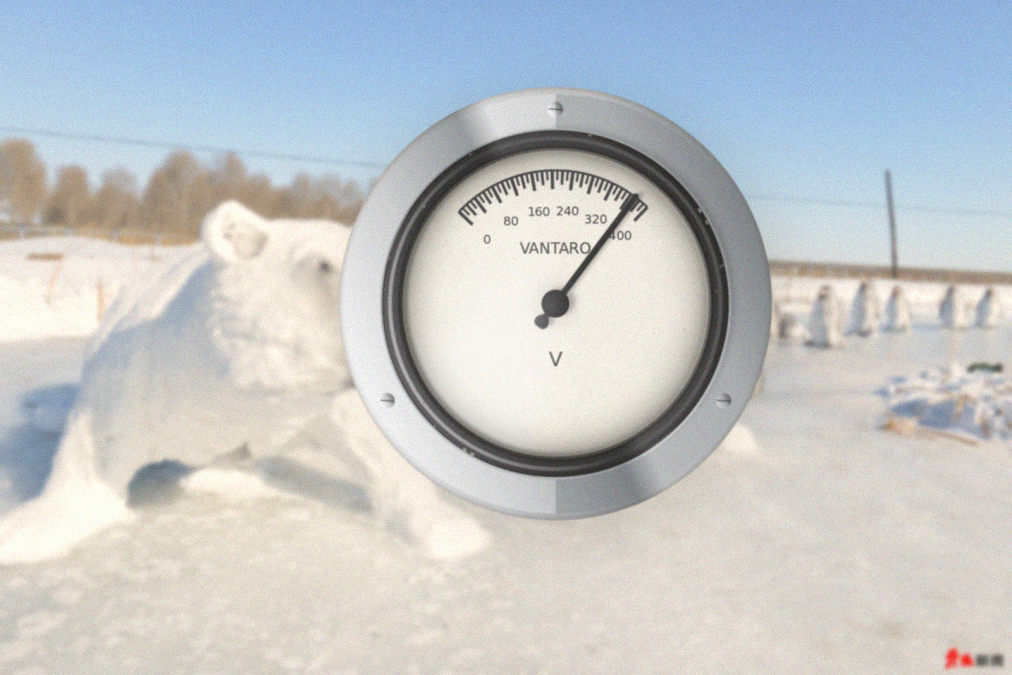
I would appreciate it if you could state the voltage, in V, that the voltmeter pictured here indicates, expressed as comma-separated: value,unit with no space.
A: 370,V
